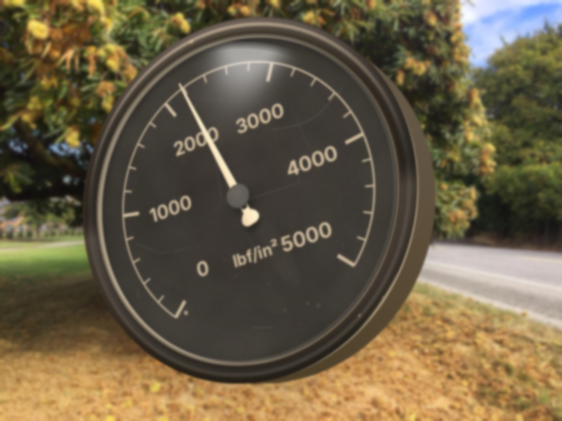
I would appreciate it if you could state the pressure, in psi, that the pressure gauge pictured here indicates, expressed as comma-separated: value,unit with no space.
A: 2200,psi
